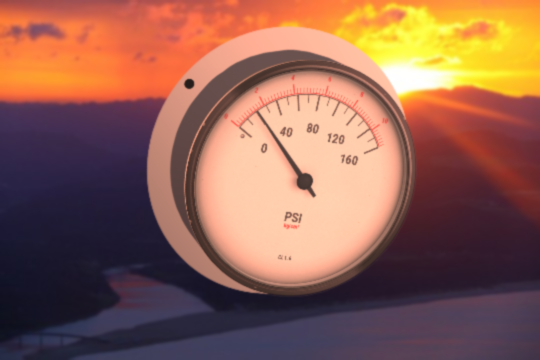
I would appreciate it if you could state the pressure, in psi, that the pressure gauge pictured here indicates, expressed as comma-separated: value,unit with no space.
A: 20,psi
